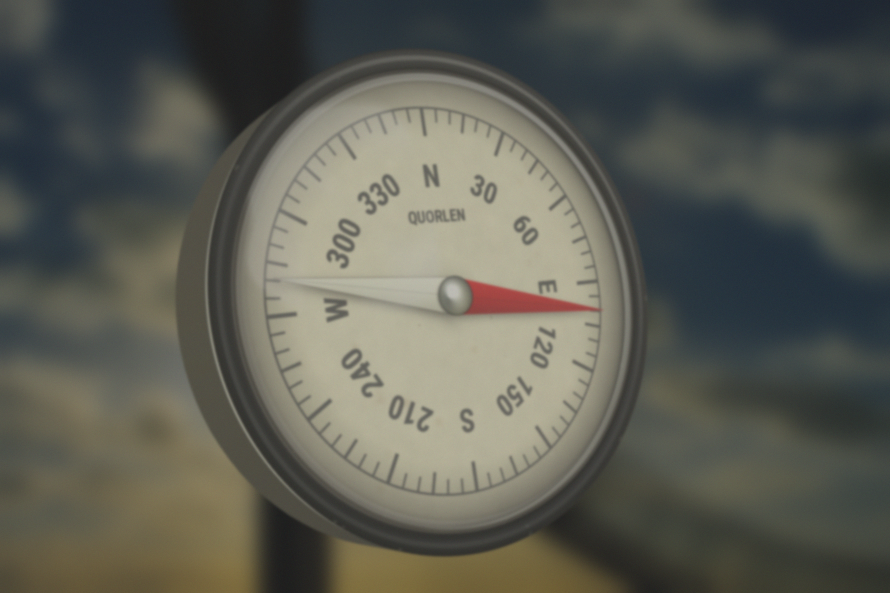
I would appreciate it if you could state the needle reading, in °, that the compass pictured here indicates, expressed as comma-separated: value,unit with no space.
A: 100,°
